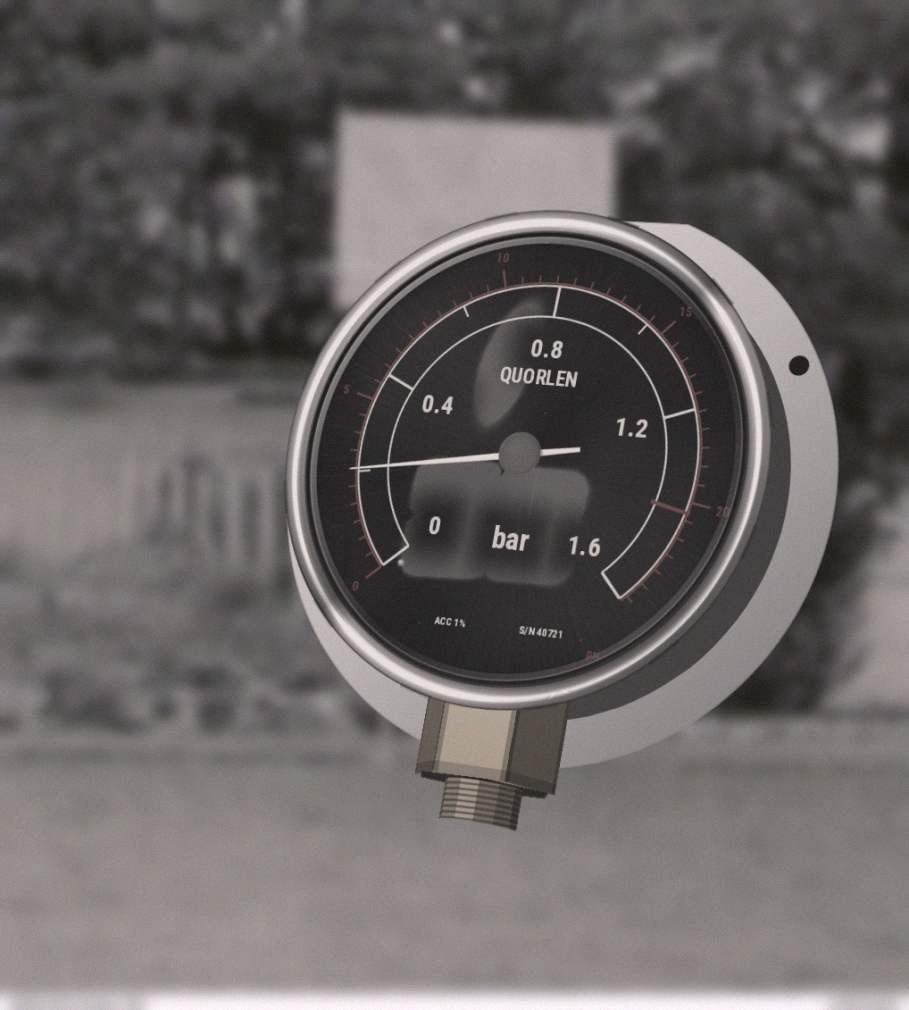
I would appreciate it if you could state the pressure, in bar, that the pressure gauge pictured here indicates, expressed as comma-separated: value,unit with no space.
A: 0.2,bar
